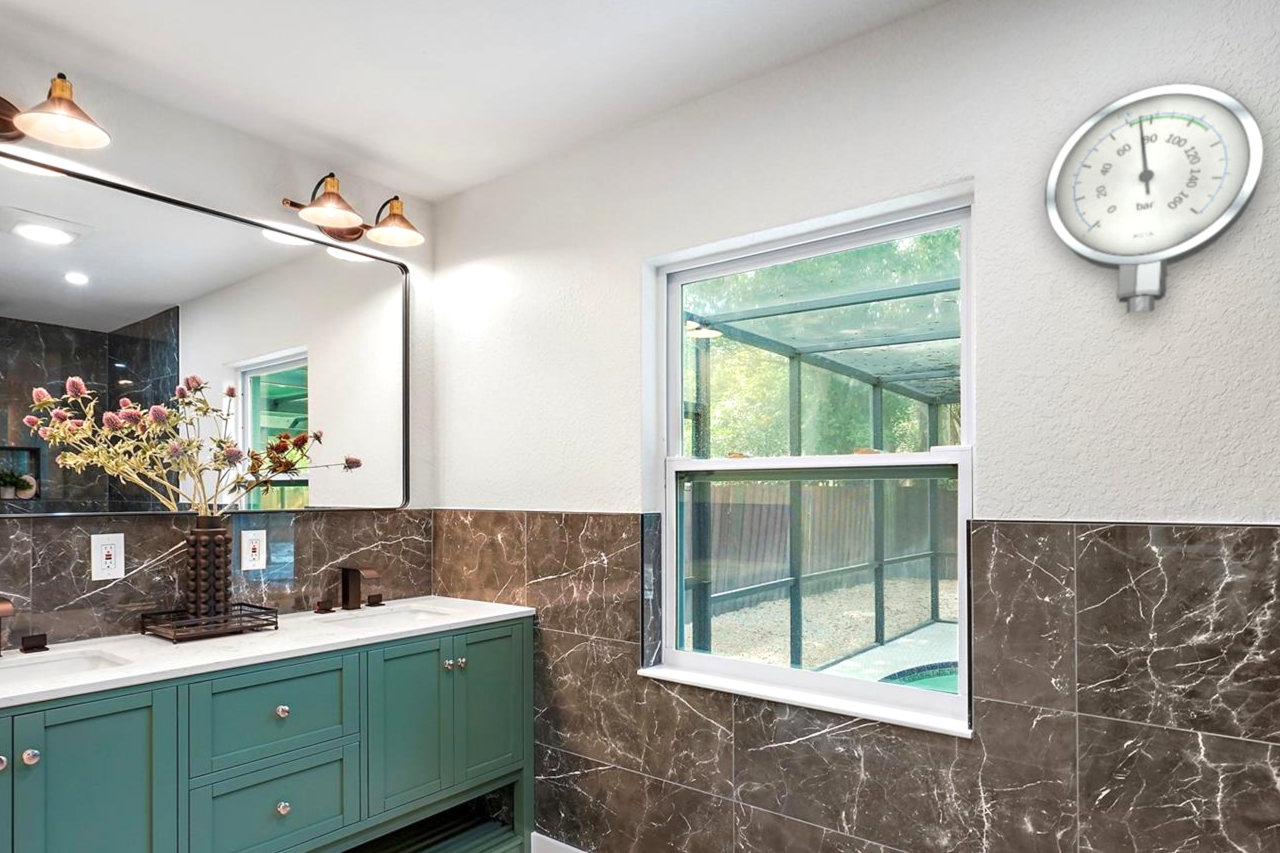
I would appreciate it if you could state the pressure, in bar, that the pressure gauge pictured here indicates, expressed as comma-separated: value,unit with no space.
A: 75,bar
